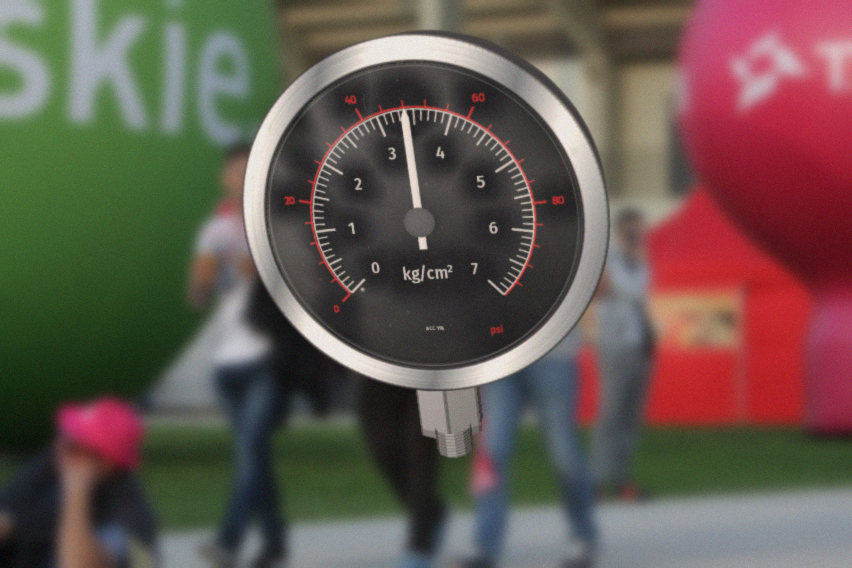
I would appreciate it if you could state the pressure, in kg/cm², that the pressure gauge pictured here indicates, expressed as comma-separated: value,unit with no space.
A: 3.4,kg/cm²
